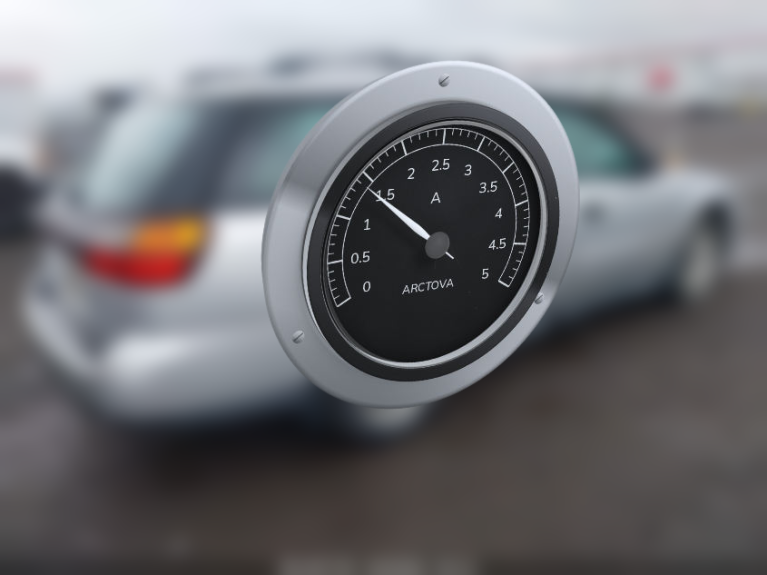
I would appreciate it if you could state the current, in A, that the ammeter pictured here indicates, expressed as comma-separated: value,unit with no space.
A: 1.4,A
